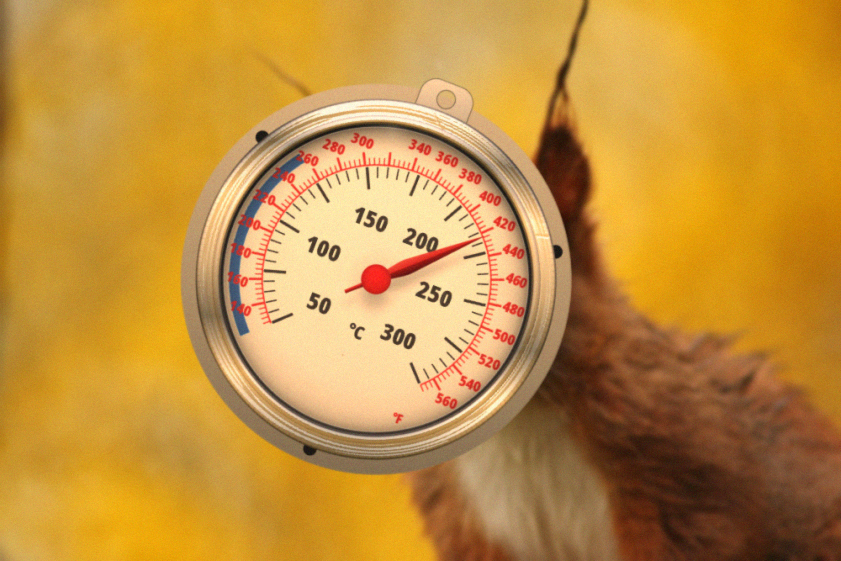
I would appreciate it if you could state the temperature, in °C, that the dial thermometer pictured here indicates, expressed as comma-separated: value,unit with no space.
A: 217.5,°C
